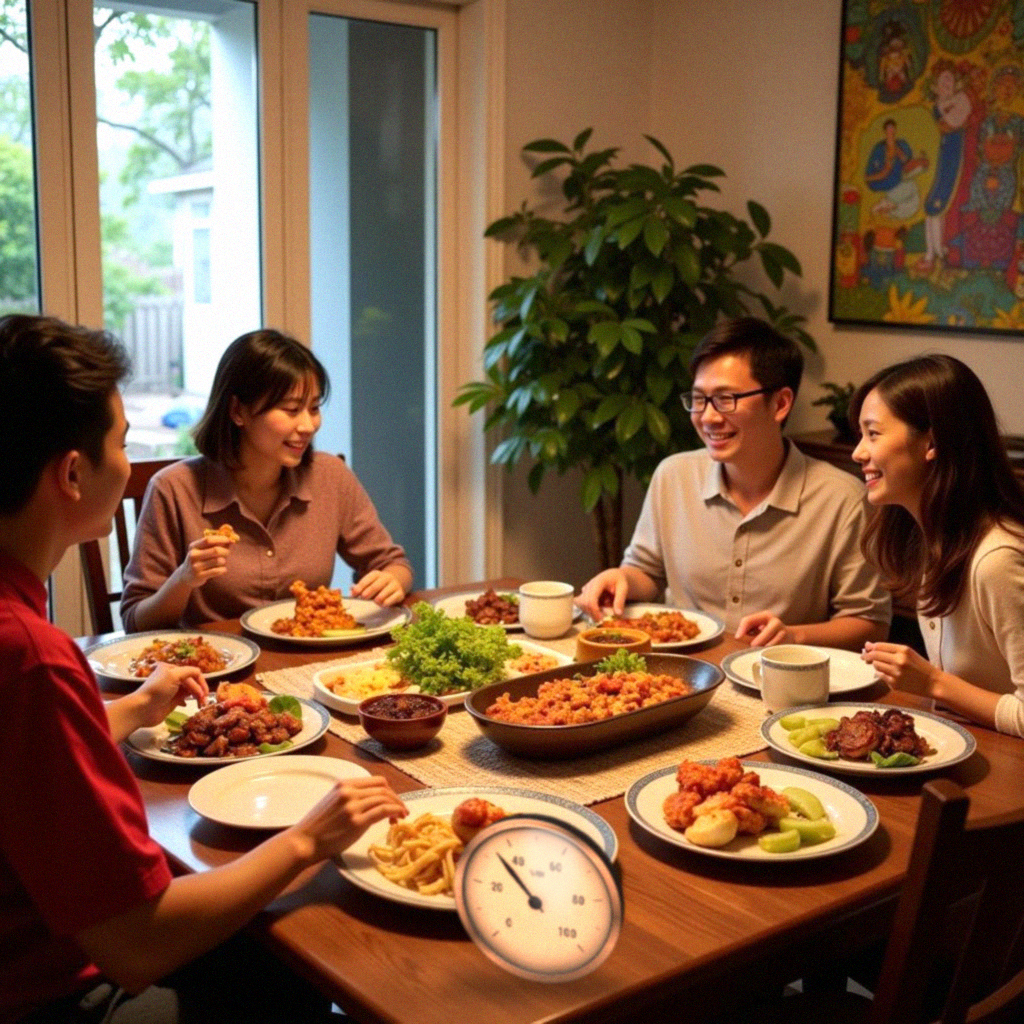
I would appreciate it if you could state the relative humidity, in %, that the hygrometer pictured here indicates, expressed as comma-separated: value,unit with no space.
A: 35,%
